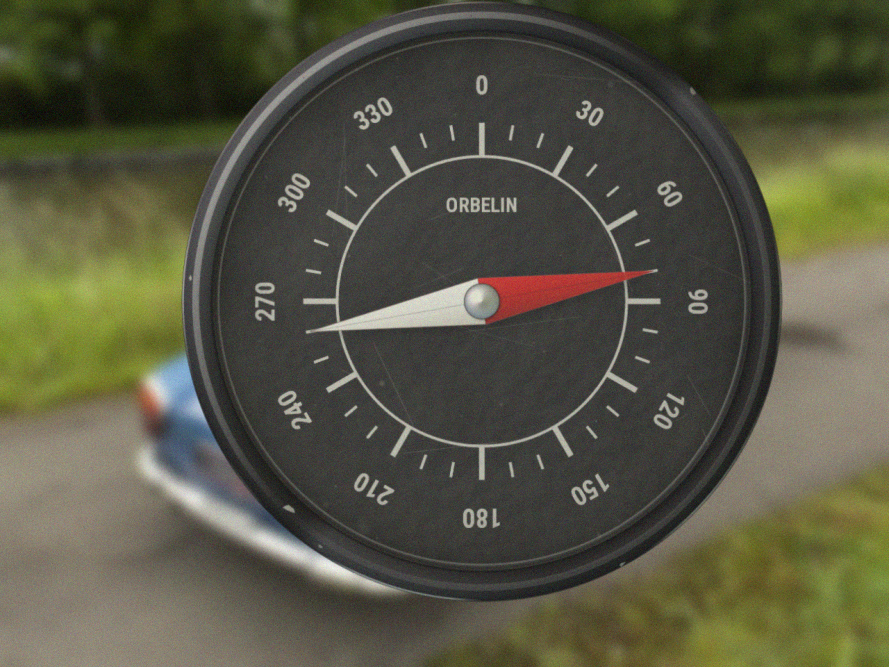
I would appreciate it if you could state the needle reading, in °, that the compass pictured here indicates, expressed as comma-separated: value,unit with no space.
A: 80,°
